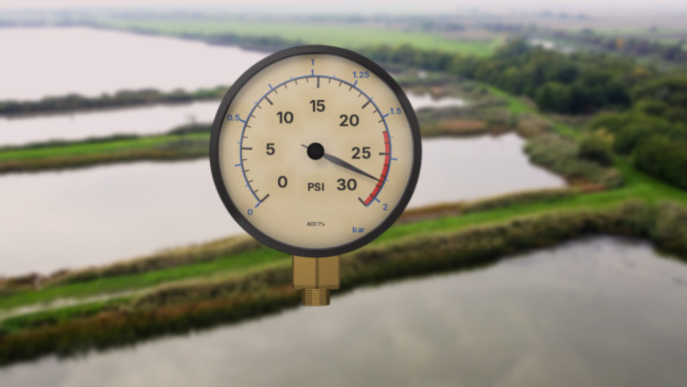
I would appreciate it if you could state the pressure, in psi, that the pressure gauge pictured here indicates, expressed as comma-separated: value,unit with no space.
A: 27.5,psi
